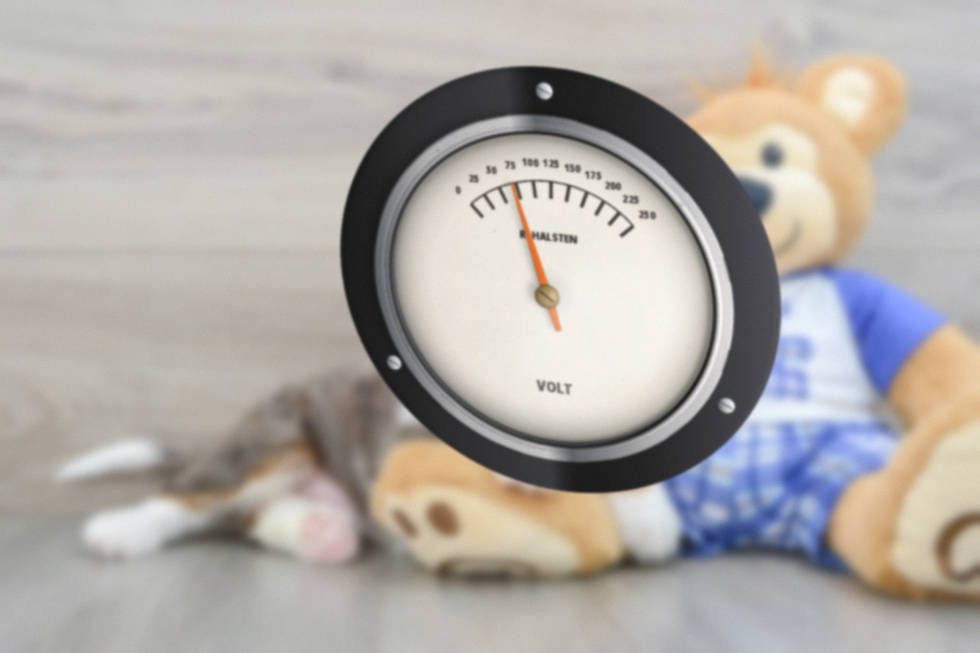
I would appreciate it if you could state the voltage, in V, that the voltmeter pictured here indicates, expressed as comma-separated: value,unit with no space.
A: 75,V
